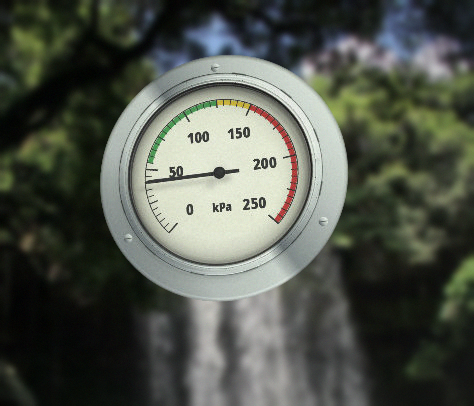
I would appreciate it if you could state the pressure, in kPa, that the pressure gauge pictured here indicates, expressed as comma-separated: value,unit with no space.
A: 40,kPa
